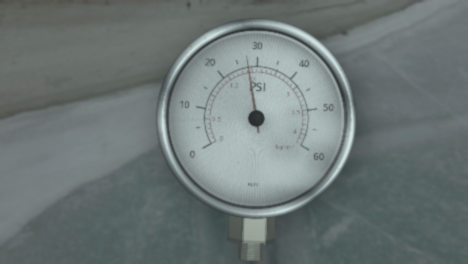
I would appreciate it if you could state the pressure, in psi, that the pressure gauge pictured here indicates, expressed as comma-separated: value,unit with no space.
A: 27.5,psi
